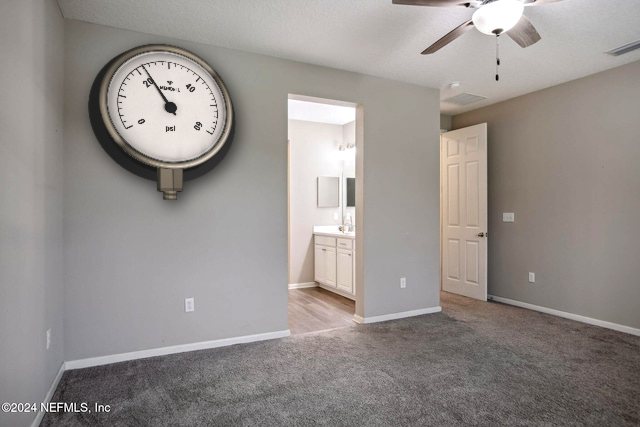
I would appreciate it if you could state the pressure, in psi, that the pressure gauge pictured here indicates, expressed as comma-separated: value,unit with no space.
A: 22,psi
